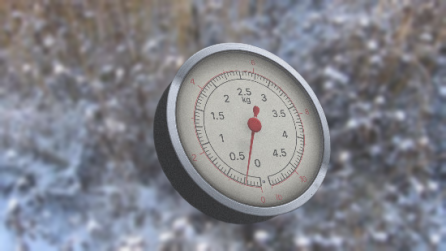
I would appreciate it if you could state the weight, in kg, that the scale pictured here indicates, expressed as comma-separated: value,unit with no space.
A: 0.25,kg
